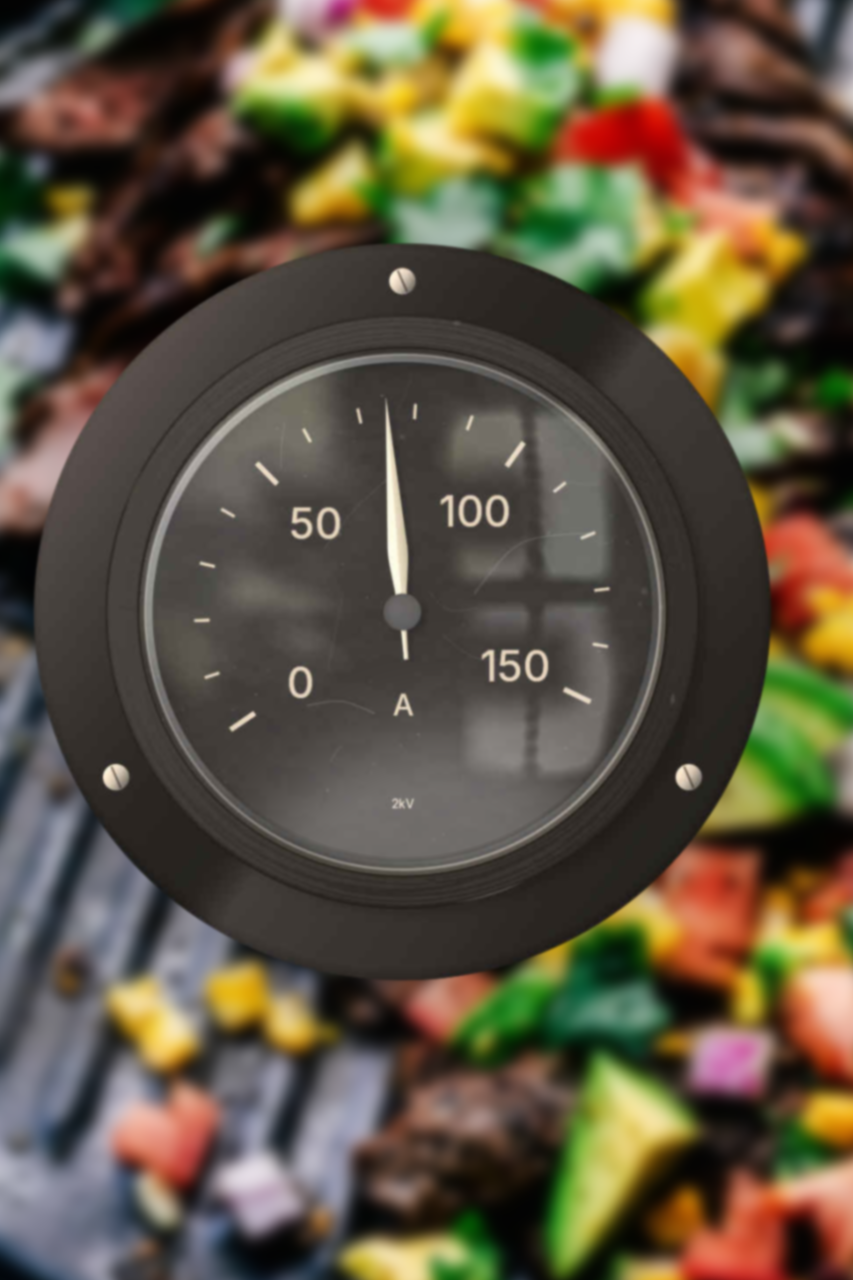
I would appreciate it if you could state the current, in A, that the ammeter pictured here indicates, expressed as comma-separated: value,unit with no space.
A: 75,A
